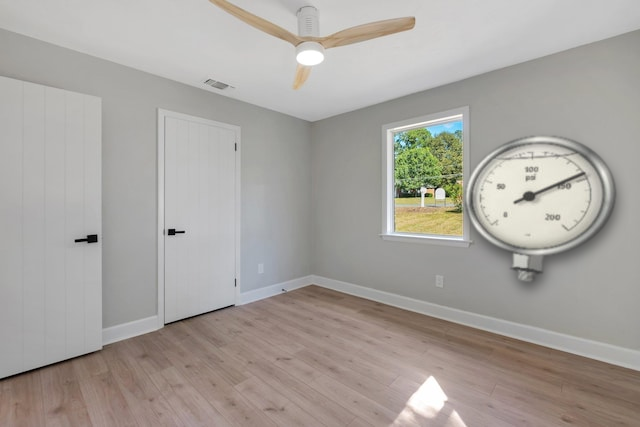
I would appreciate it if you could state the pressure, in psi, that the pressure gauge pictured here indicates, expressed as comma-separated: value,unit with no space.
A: 145,psi
